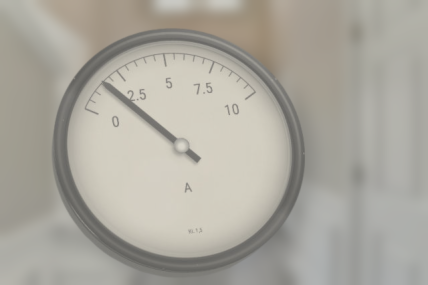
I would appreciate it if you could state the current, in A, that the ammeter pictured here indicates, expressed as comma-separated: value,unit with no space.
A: 1.5,A
